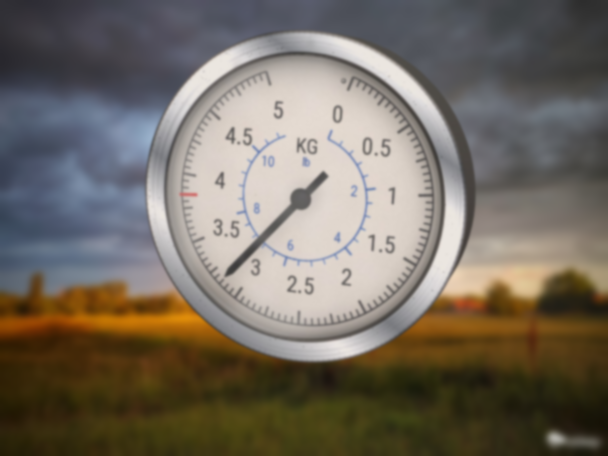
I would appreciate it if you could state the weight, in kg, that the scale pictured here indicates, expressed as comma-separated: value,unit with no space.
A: 3.15,kg
